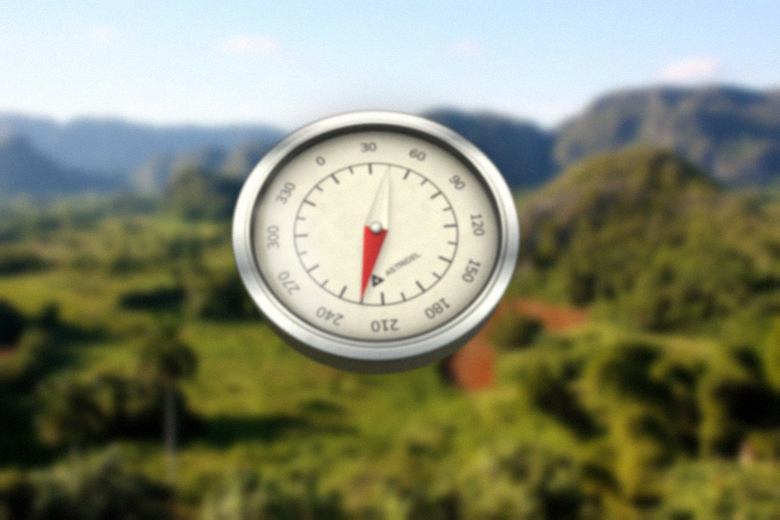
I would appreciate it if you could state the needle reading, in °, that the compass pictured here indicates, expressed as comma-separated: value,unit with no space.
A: 225,°
